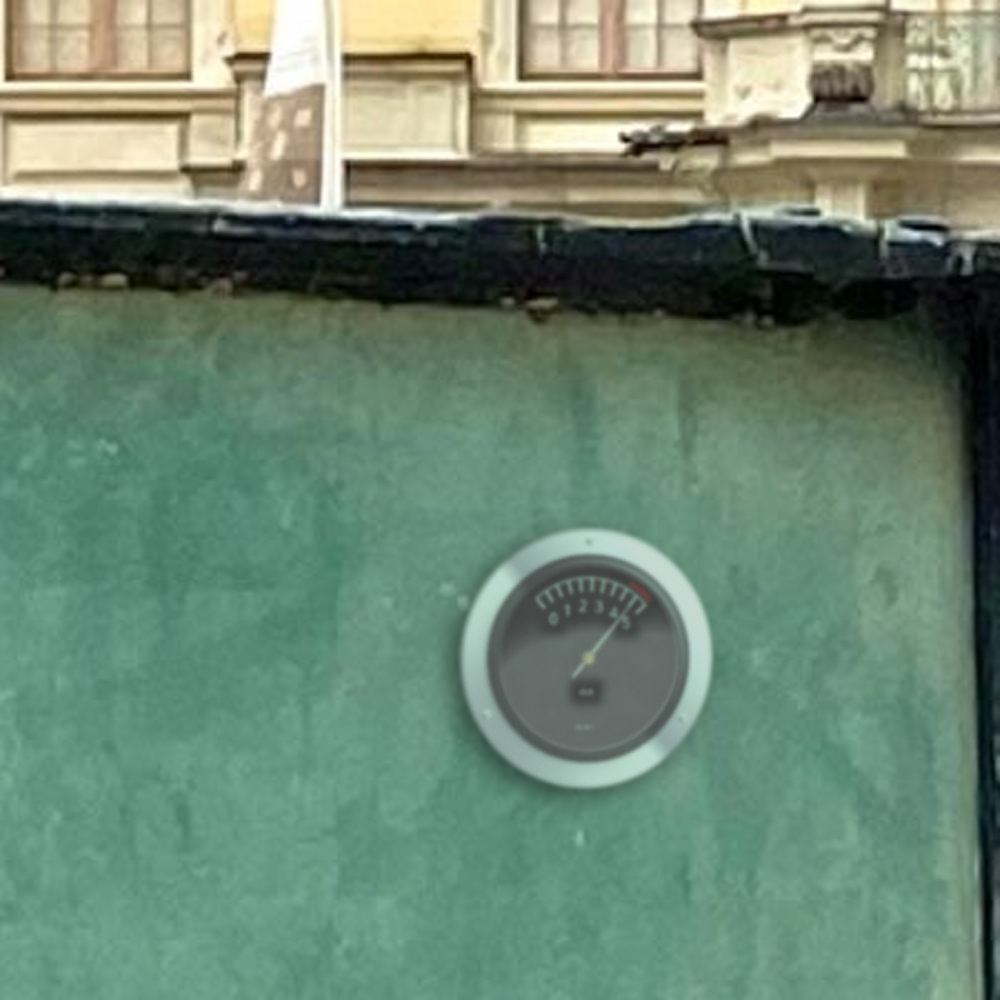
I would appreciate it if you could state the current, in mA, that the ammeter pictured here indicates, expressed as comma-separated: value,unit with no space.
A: 4.5,mA
